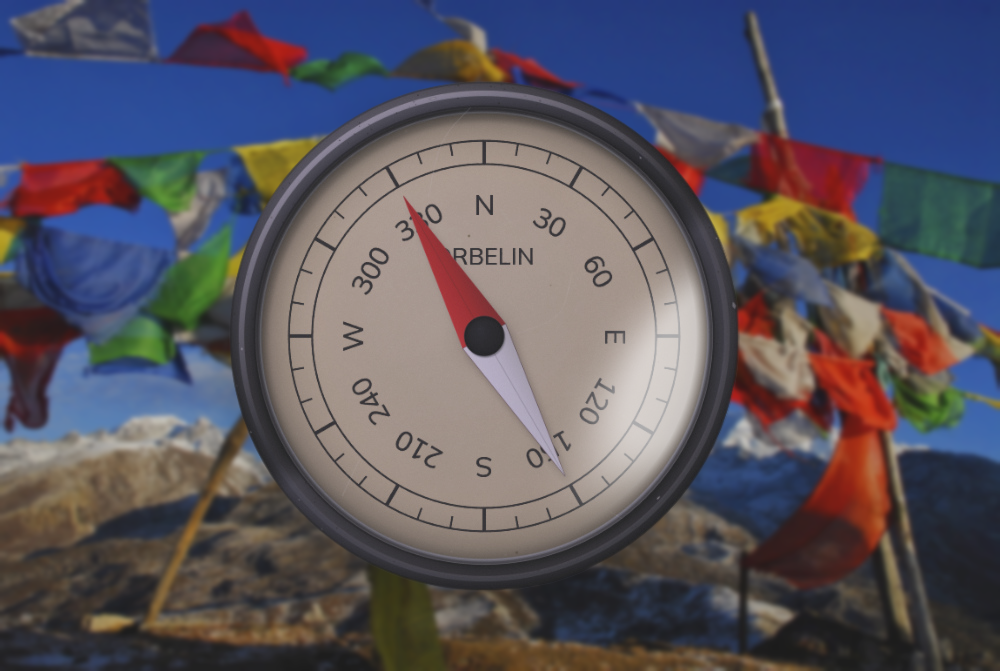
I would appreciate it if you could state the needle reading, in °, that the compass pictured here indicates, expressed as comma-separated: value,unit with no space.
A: 330,°
